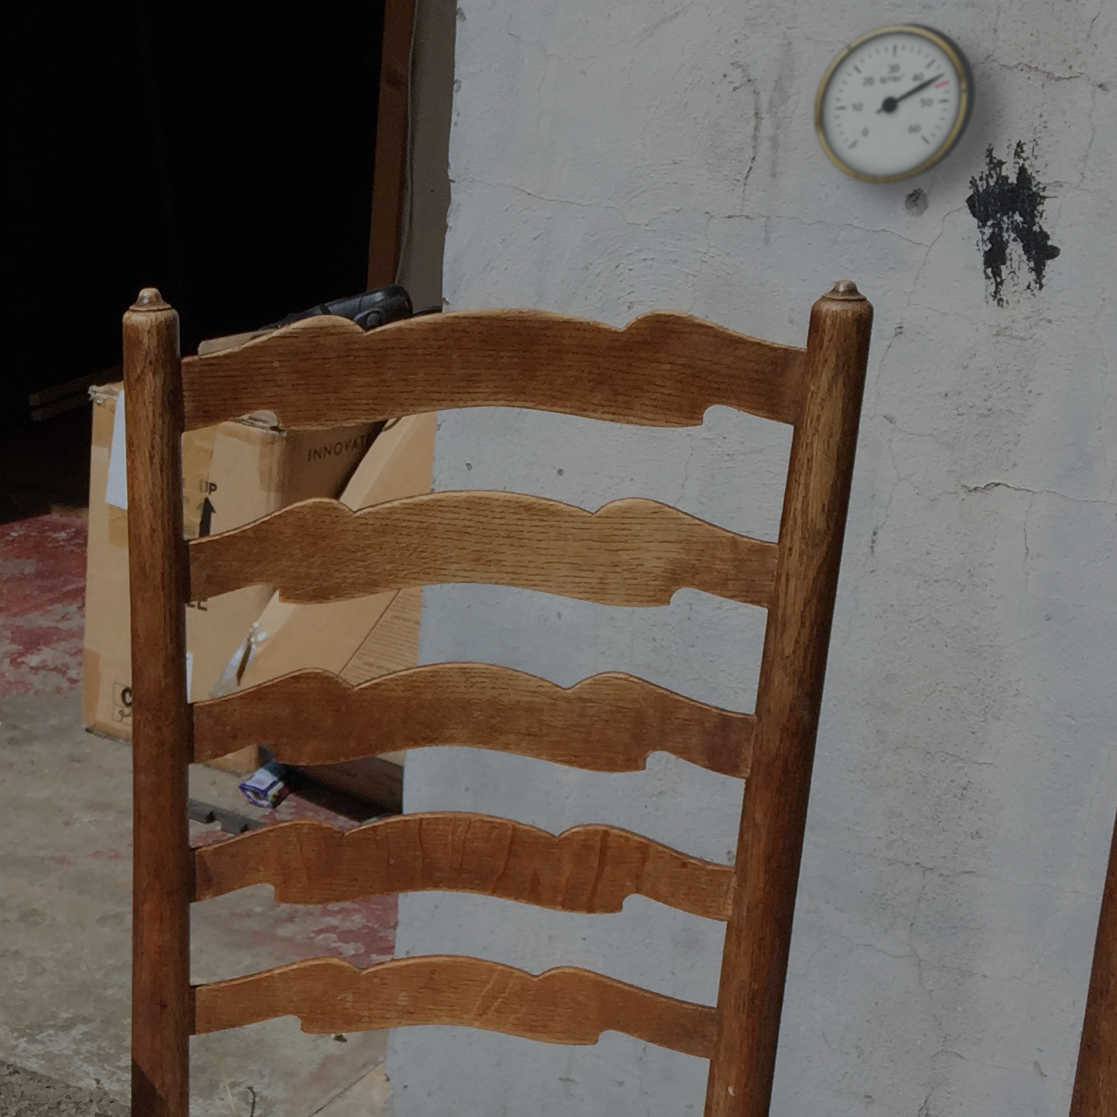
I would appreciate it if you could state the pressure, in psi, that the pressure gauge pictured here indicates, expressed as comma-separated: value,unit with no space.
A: 44,psi
